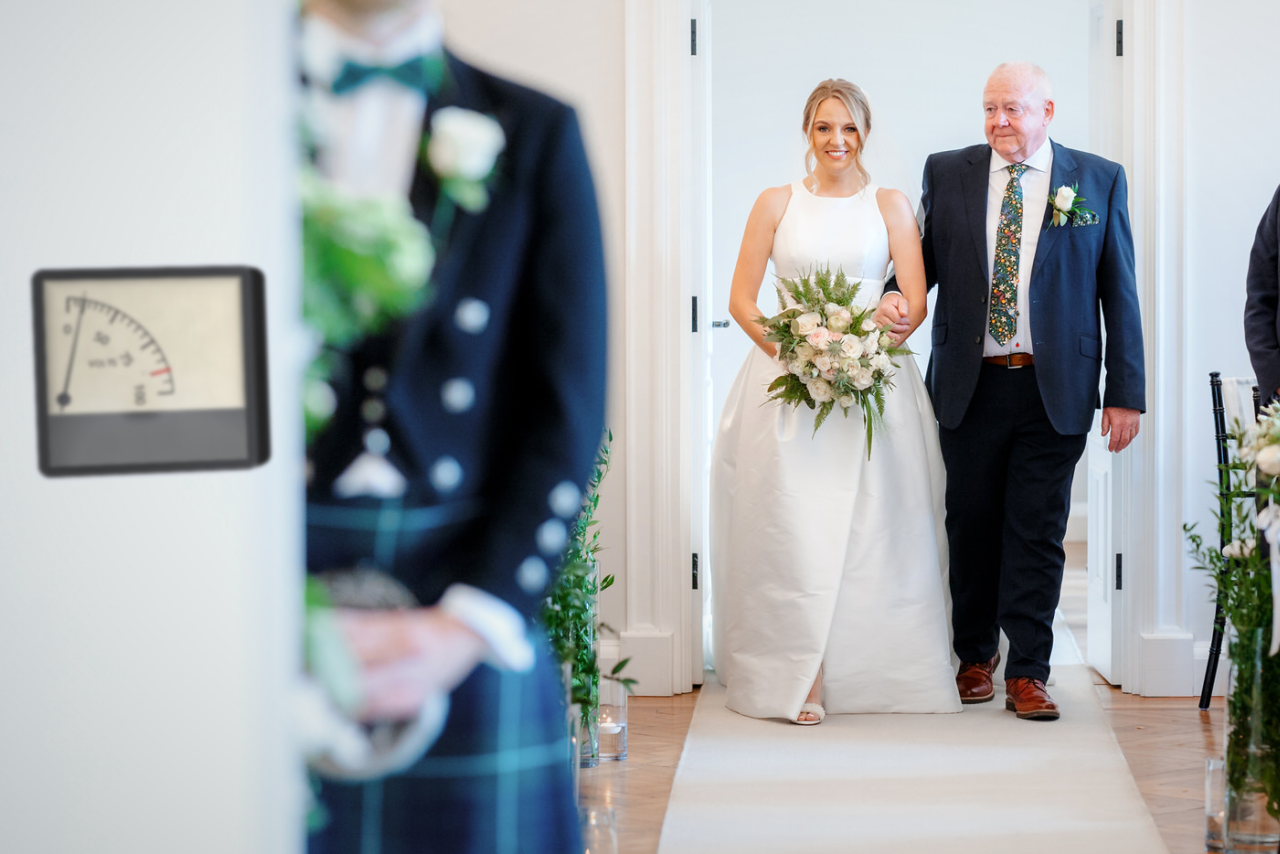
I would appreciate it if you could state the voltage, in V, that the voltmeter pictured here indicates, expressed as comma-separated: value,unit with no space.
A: 25,V
